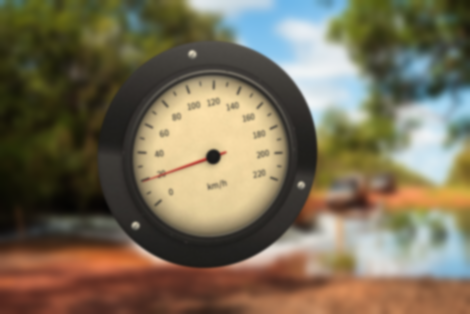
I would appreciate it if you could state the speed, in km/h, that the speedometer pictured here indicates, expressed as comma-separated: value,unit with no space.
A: 20,km/h
